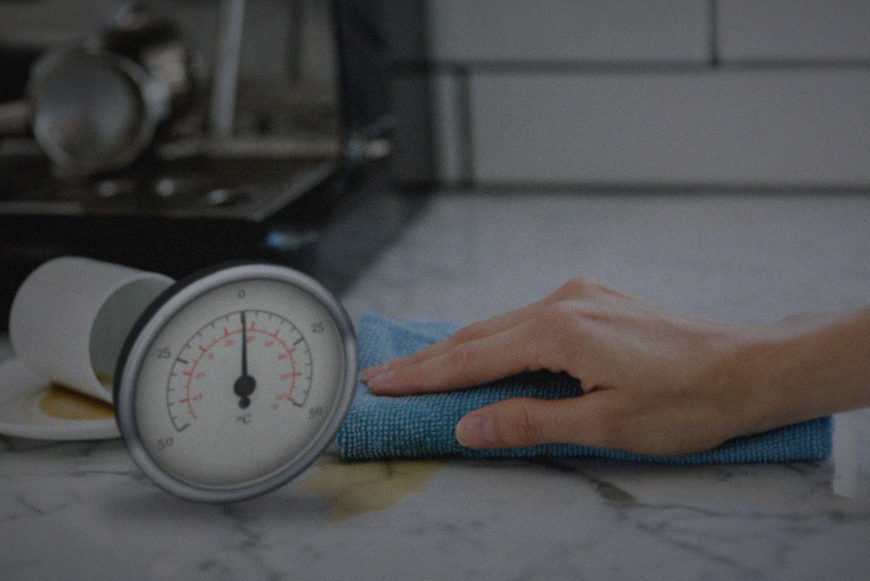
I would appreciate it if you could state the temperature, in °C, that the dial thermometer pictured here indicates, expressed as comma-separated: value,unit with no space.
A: 0,°C
